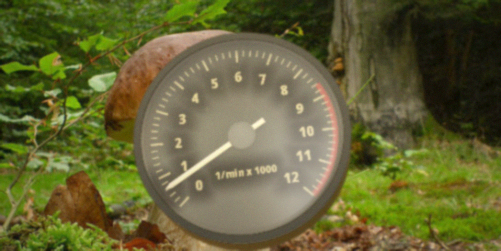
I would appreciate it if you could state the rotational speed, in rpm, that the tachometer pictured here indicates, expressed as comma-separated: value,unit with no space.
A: 600,rpm
